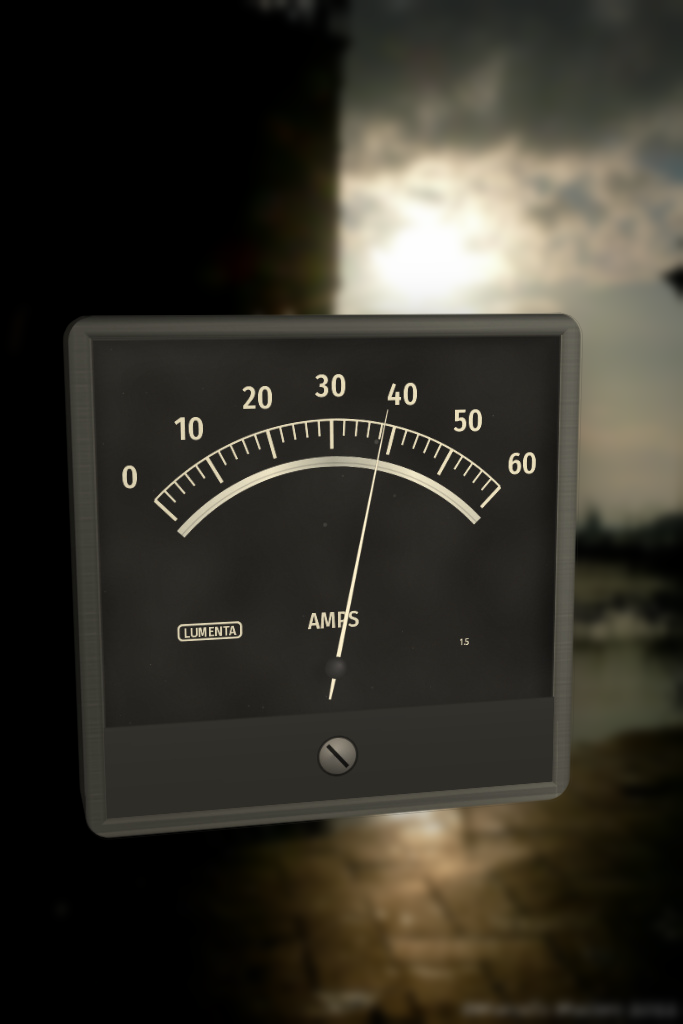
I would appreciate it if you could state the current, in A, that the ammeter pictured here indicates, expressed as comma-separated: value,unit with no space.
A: 38,A
